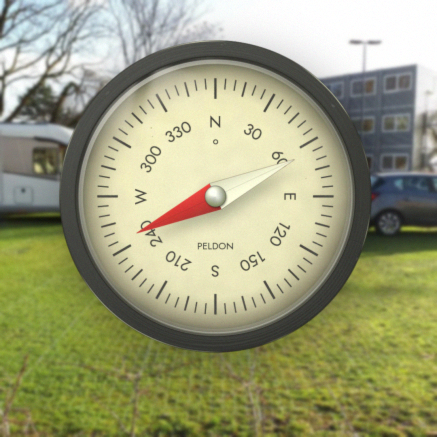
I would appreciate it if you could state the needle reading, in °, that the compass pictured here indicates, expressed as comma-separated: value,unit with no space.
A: 245,°
